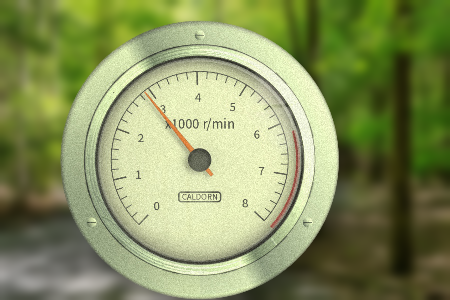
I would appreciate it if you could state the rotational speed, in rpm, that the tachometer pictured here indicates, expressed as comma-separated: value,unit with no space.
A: 2900,rpm
